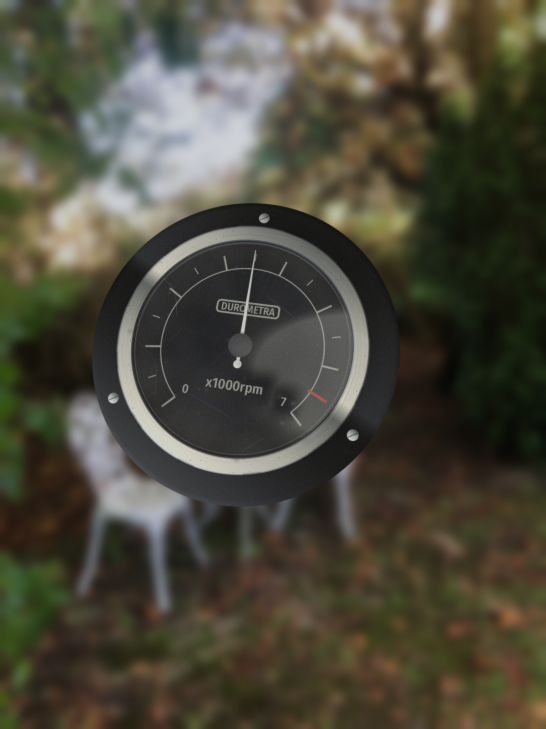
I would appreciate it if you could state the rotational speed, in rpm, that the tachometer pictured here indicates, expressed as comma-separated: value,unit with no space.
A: 3500,rpm
